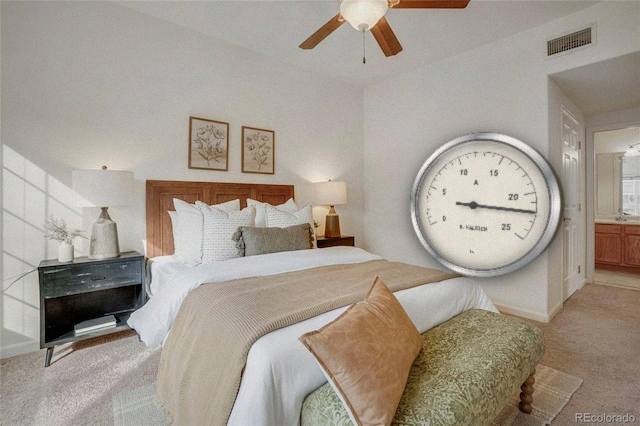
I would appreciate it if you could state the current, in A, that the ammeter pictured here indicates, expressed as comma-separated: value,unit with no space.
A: 22,A
